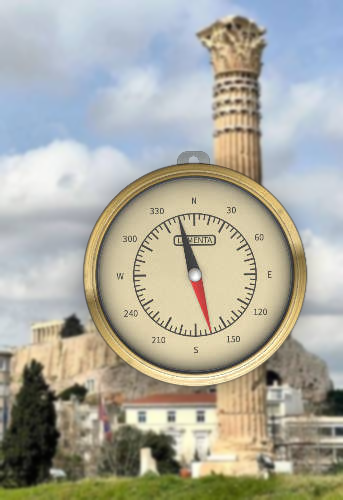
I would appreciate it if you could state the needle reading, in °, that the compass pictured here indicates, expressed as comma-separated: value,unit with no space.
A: 165,°
